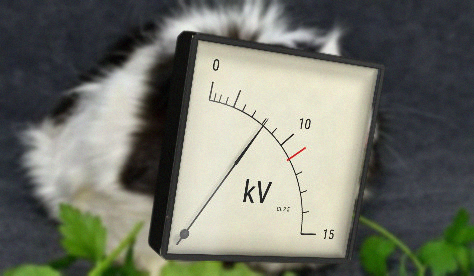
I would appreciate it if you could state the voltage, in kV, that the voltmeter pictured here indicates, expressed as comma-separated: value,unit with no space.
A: 8,kV
